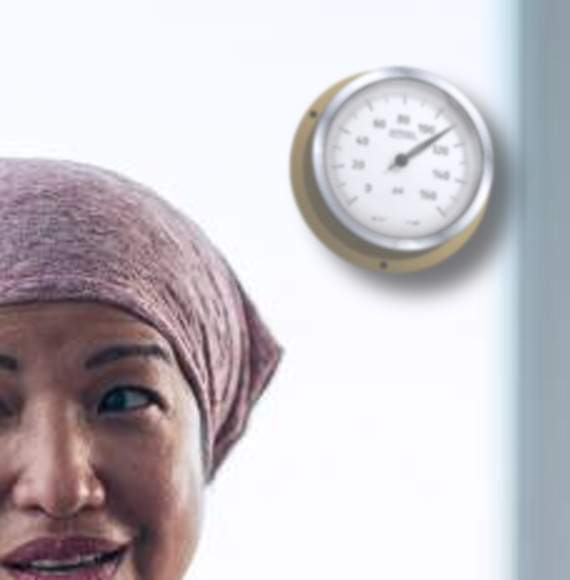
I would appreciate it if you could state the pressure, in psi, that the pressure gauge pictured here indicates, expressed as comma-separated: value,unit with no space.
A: 110,psi
